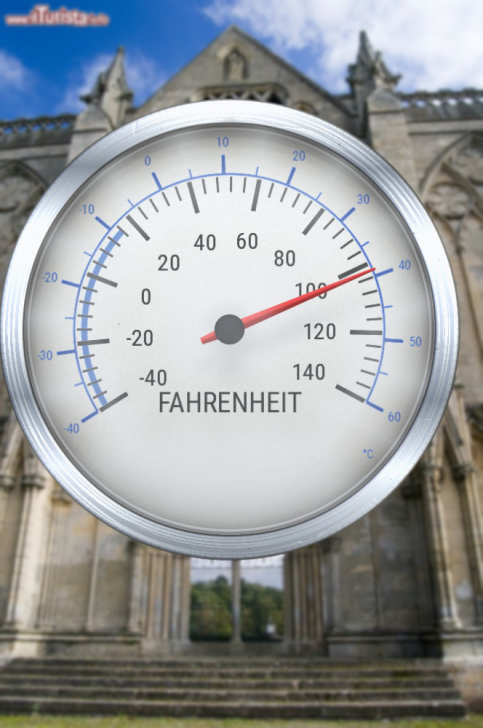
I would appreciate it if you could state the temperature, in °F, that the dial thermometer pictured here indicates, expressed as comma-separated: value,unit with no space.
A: 102,°F
